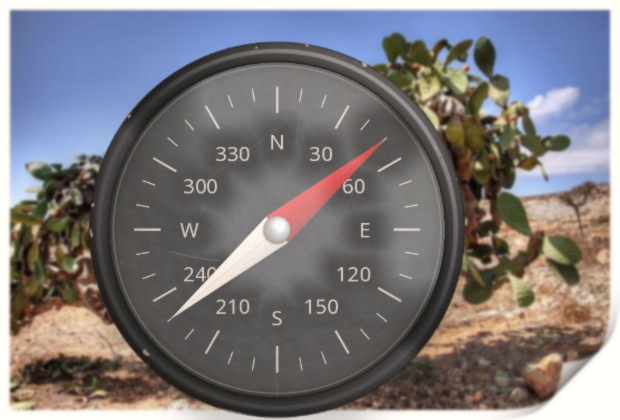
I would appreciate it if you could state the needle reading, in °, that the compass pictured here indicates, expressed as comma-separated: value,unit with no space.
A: 50,°
